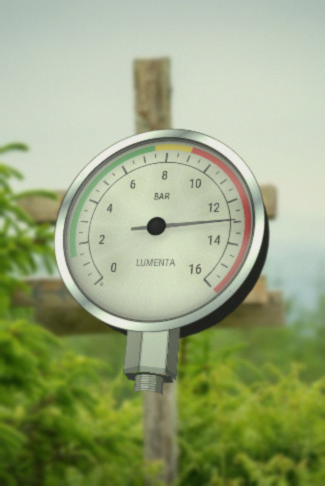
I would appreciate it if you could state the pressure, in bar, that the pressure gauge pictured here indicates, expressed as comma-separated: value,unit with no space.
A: 13,bar
